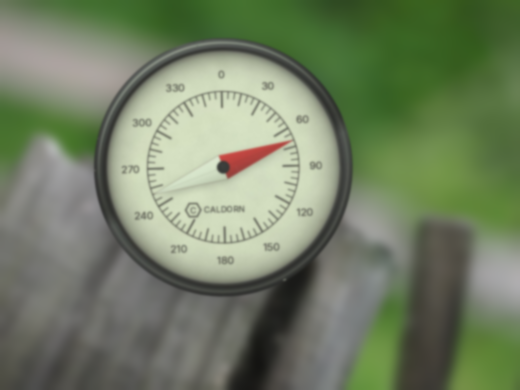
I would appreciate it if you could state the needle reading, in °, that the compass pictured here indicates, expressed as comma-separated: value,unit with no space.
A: 70,°
